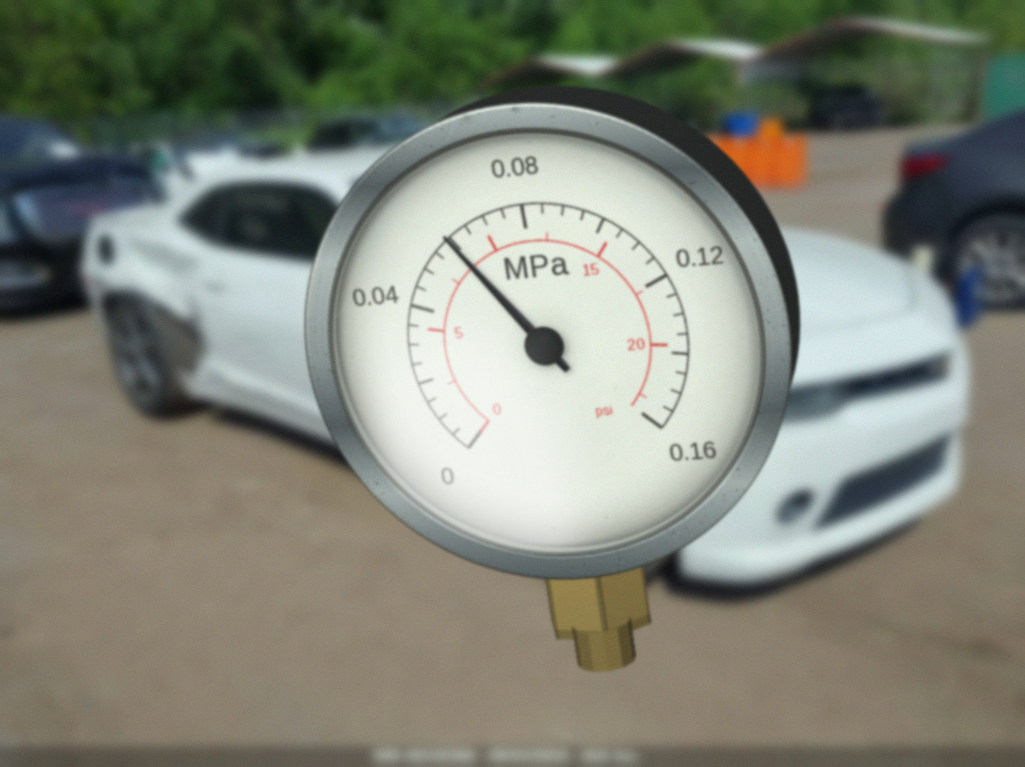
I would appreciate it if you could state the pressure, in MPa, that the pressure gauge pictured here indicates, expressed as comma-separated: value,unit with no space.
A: 0.06,MPa
